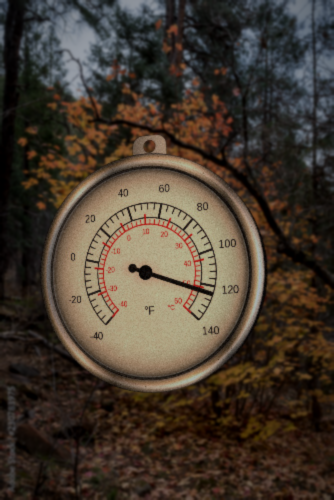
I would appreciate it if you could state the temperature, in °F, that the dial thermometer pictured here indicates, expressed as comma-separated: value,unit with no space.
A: 124,°F
